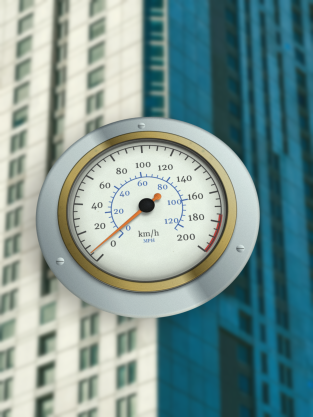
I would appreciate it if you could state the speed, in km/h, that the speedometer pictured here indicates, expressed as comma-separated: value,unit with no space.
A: 5,km/h
